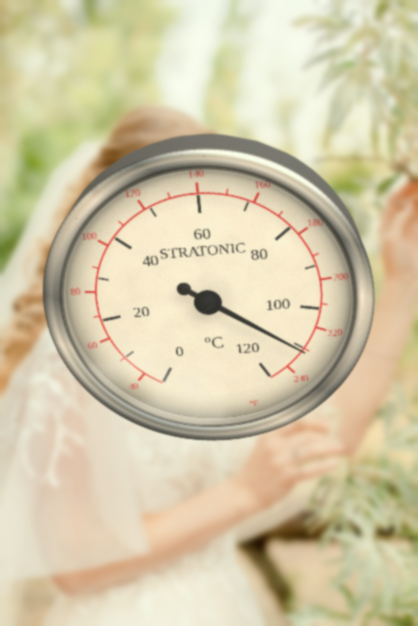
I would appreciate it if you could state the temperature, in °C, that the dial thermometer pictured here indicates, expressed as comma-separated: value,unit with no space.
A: 110,°C
